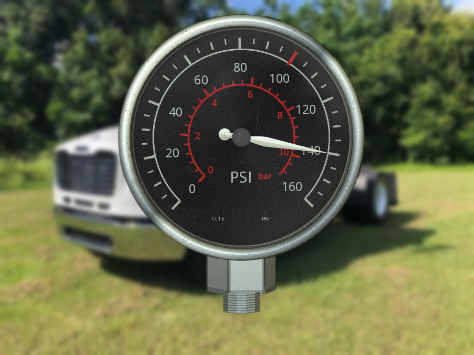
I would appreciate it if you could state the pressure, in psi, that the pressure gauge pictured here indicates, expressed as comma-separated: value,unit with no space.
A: 140,psi
